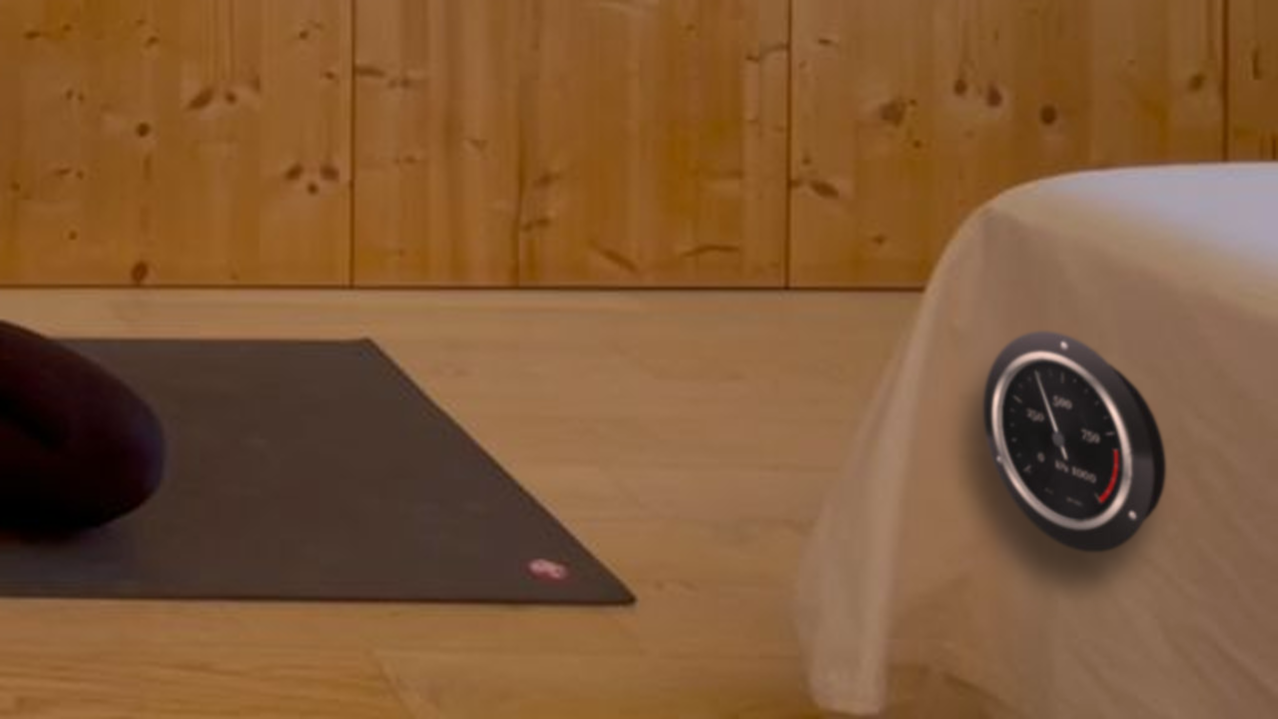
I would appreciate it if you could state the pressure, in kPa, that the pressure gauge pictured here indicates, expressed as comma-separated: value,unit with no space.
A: 400,kPa
